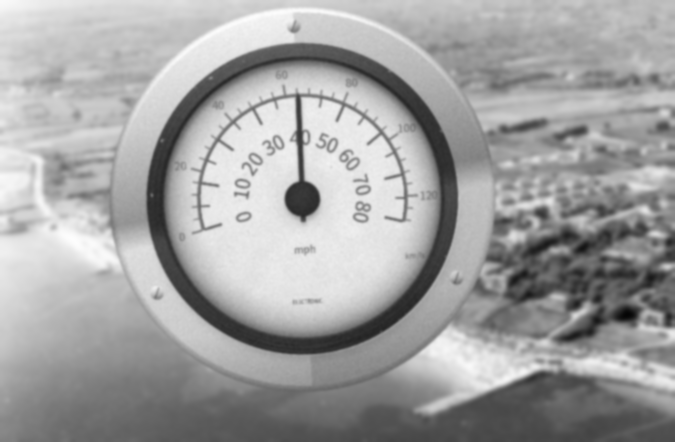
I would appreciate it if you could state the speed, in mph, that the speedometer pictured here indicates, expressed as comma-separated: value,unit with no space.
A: 40,mph
